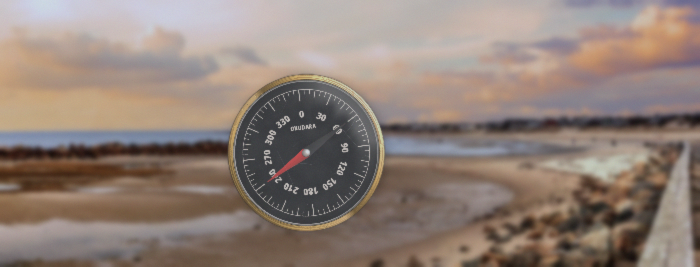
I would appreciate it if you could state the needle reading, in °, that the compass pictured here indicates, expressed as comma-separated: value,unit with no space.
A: 240,°
